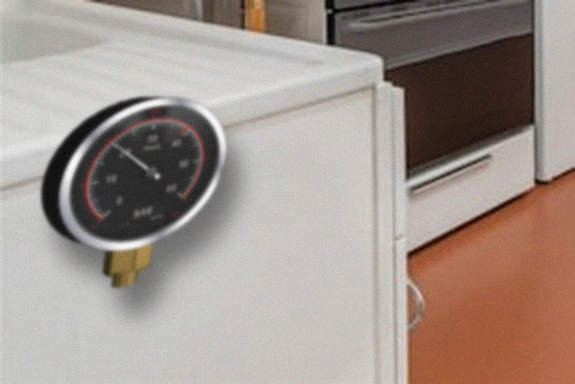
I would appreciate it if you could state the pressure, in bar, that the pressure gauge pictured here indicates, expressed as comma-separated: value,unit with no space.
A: 20,bar
